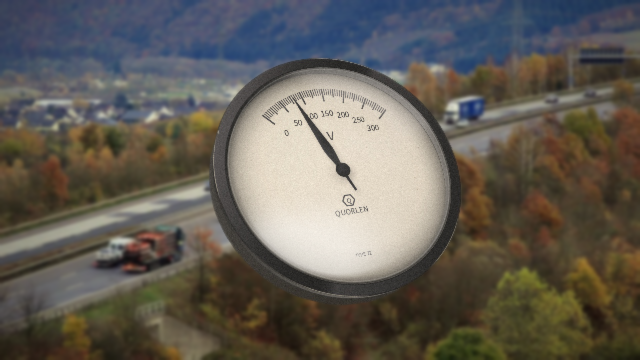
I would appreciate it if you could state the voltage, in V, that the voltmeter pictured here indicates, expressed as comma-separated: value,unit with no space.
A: 75,V
